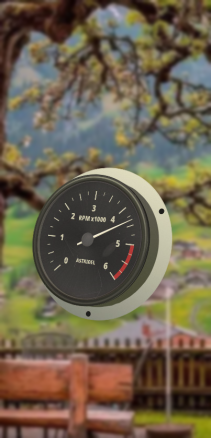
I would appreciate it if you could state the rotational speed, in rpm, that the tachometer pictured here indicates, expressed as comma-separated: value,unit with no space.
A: 4375,rpm
